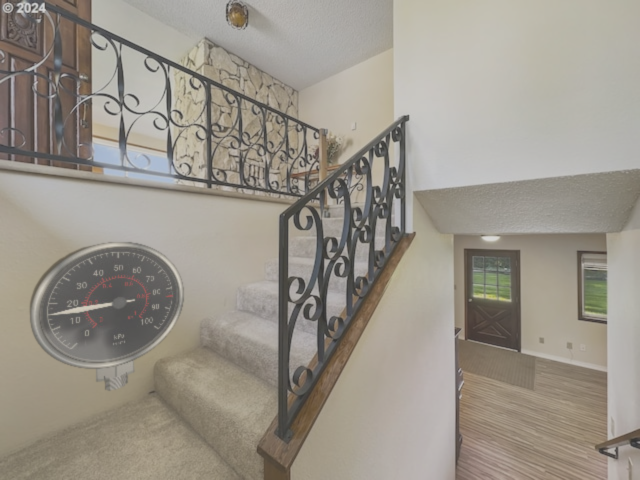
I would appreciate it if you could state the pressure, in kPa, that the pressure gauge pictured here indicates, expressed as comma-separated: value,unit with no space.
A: 16,kPa
